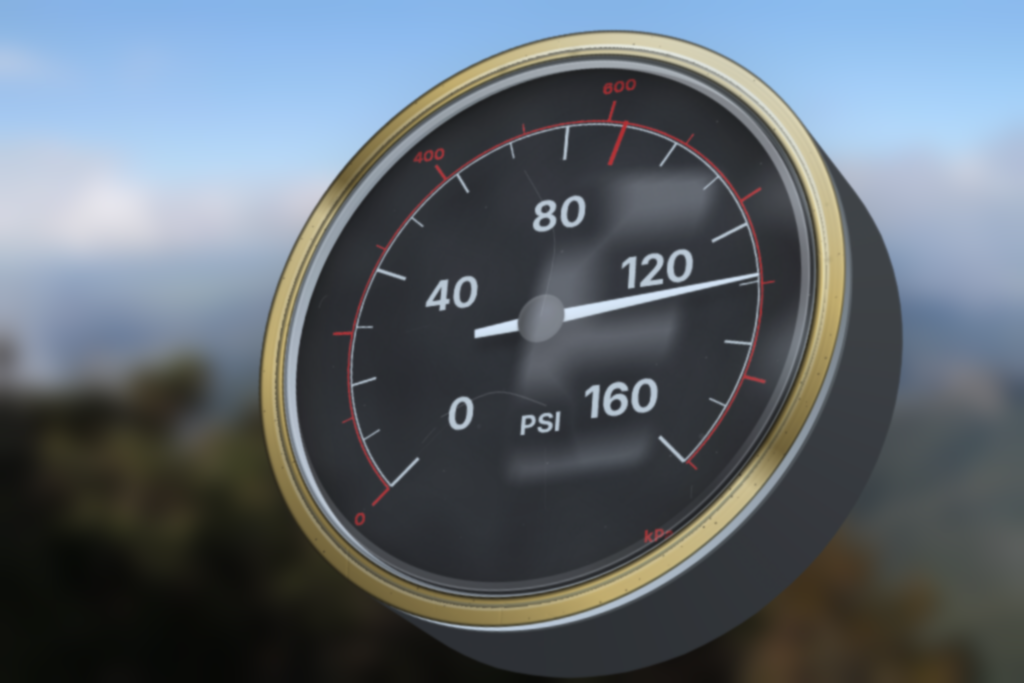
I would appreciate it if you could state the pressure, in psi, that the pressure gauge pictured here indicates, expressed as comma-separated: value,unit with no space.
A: 130,psi
